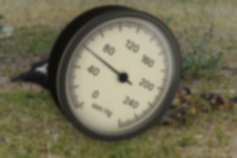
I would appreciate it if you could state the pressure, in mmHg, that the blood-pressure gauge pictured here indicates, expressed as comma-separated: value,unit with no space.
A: 60,mmHg
